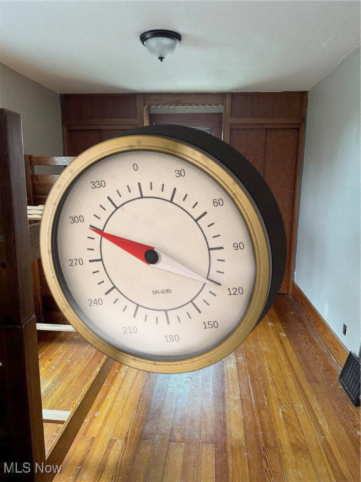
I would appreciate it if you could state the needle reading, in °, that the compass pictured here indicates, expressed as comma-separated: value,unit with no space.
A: 300,°
